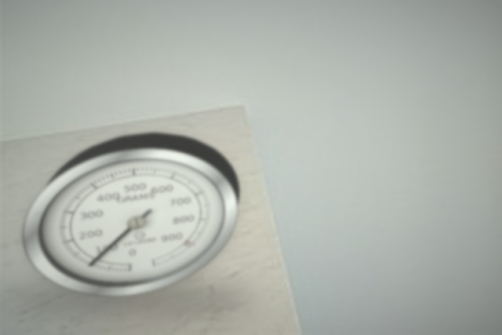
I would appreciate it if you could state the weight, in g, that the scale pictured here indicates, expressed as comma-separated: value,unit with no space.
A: 100,g
